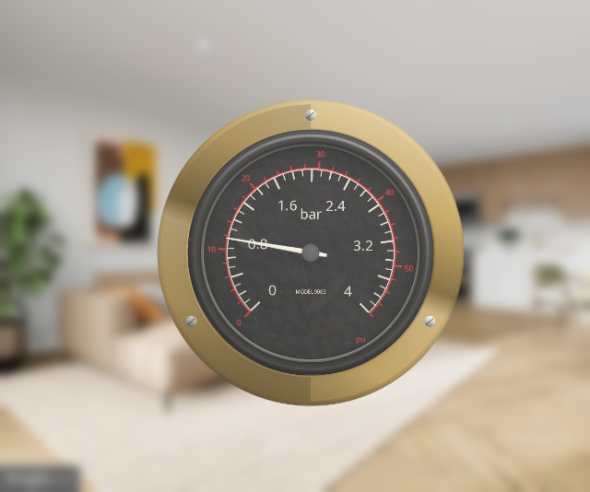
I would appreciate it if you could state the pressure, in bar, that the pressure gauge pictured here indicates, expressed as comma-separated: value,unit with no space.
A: 0.8,bar
